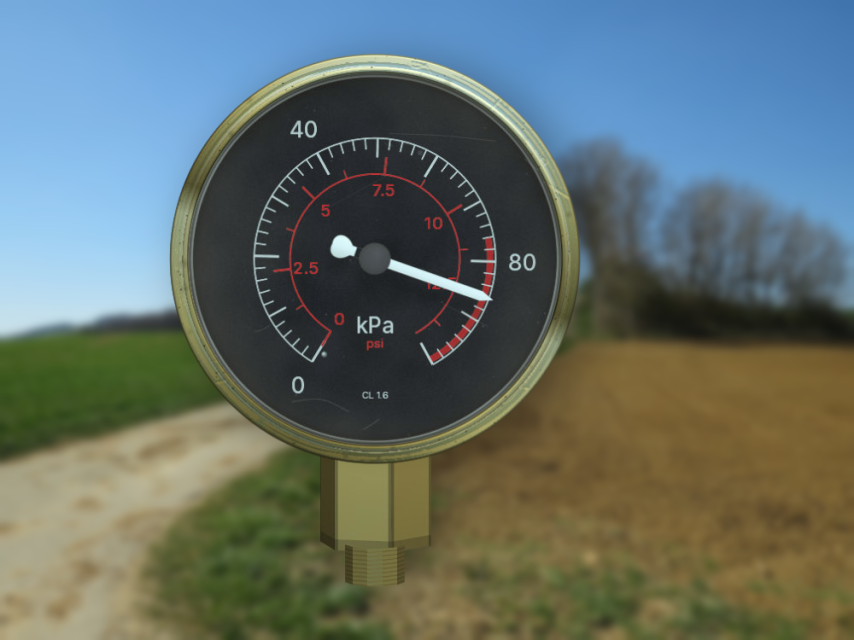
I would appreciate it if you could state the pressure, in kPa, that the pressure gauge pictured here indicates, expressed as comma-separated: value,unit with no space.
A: 86,kPa
